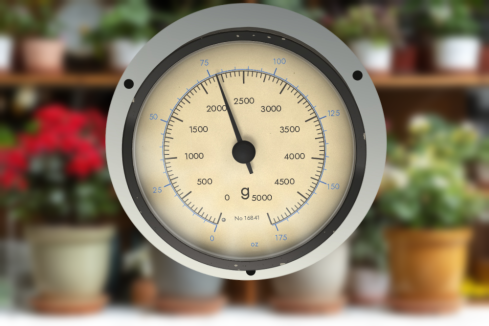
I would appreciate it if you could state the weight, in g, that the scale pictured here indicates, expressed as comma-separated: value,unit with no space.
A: 2200,g
